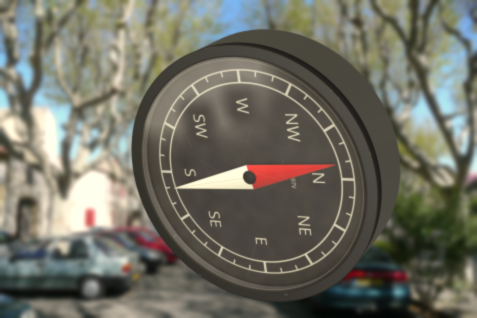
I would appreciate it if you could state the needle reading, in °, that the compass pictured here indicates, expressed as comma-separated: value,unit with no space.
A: 350,°
